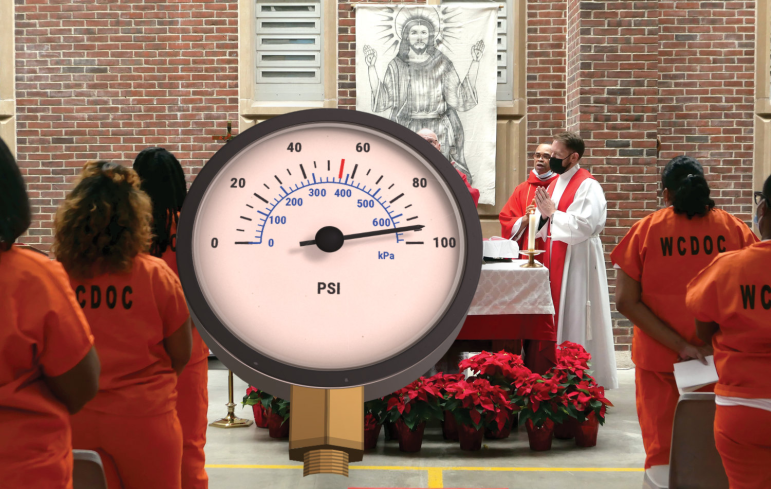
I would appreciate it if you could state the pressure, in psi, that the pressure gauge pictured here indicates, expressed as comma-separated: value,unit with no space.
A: 95,psi
